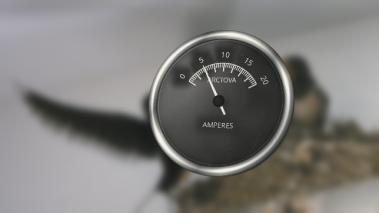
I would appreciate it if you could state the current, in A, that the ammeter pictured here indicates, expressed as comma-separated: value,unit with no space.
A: 5,A
